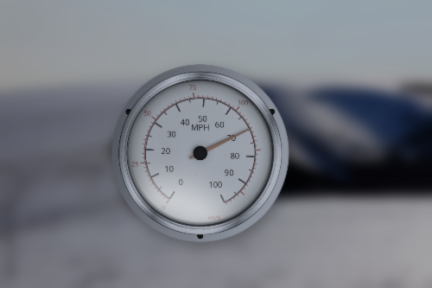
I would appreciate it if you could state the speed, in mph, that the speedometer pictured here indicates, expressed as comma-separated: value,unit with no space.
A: 70,mph
